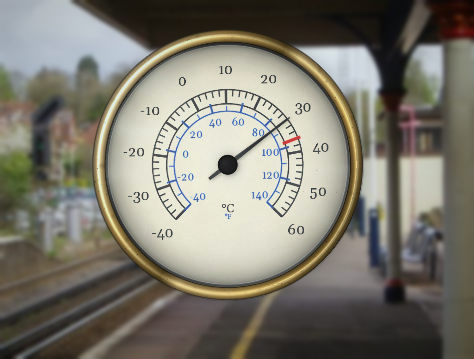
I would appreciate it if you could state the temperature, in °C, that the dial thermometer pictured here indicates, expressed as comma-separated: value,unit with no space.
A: 30,°C
